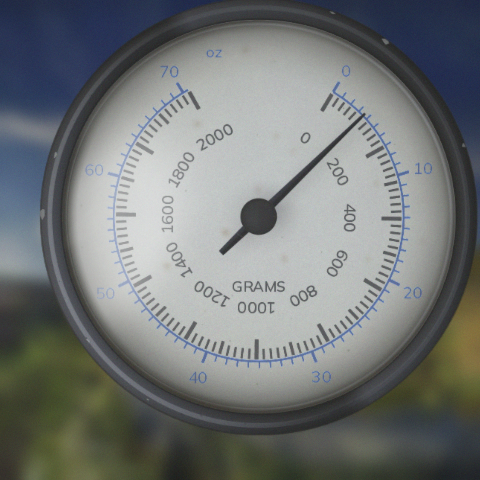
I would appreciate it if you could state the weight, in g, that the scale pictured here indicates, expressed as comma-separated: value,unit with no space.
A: 100,g
